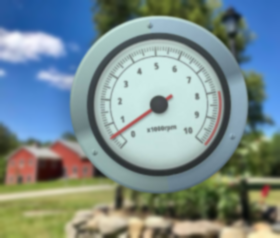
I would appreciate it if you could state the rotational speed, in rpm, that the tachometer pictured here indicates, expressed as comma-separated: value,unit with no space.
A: 500,rpm
